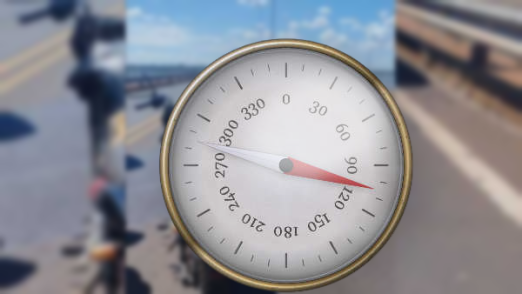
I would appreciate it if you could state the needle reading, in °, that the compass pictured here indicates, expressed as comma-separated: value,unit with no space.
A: 105,°
